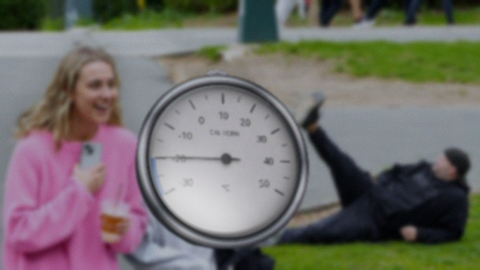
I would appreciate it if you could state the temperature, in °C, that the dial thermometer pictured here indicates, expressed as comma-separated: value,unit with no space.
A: -20,°C
